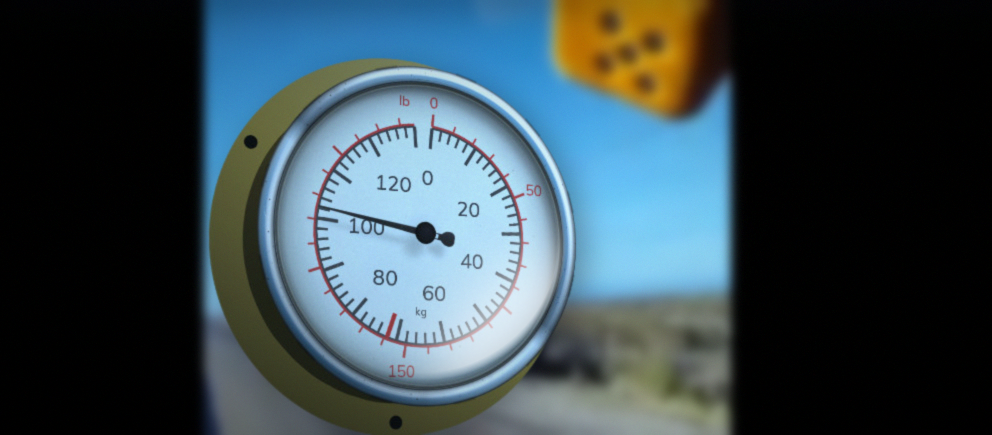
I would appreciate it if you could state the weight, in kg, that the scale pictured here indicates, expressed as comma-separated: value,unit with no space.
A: 102,kg
